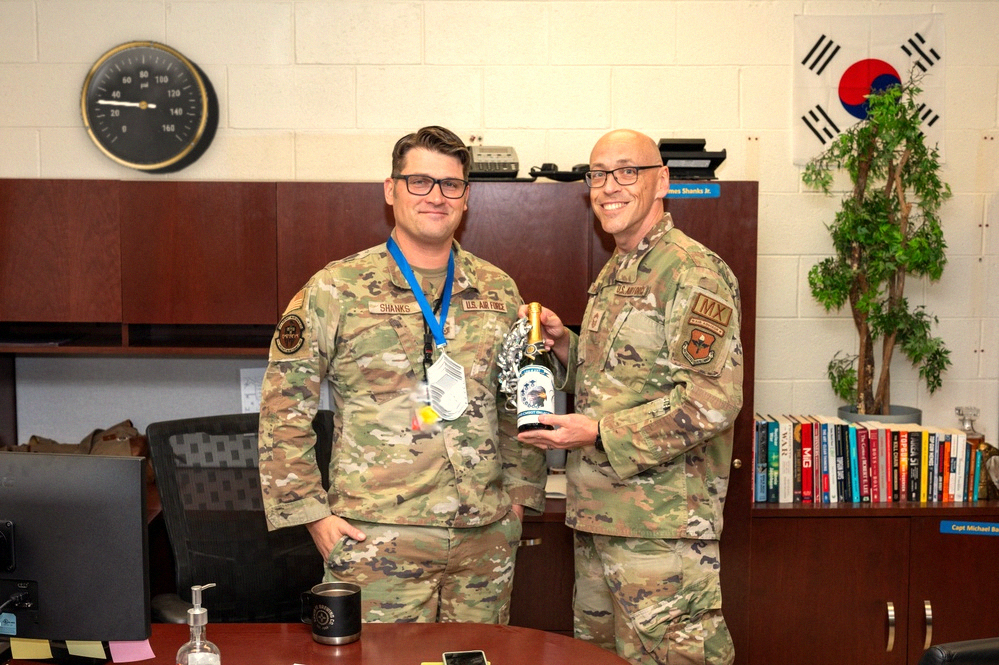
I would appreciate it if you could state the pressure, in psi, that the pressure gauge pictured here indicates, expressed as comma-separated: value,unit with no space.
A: 30,psi
